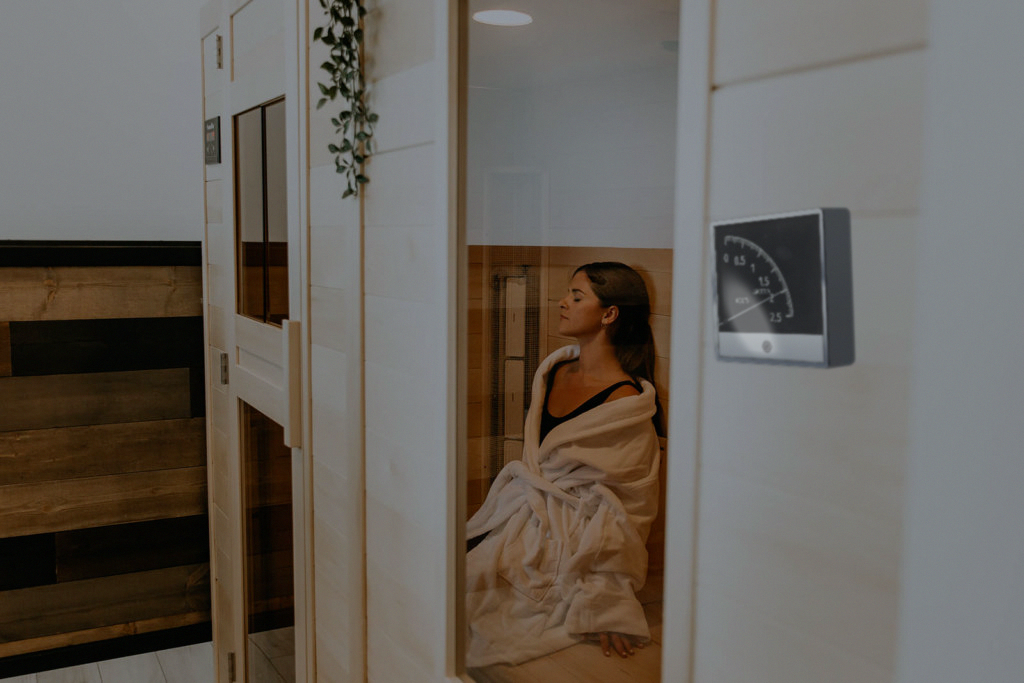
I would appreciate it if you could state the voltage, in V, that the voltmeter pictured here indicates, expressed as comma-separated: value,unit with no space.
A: 2,V
